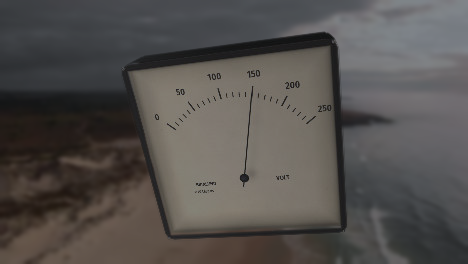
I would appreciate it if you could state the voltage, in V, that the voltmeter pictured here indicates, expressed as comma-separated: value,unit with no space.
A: 150,V
